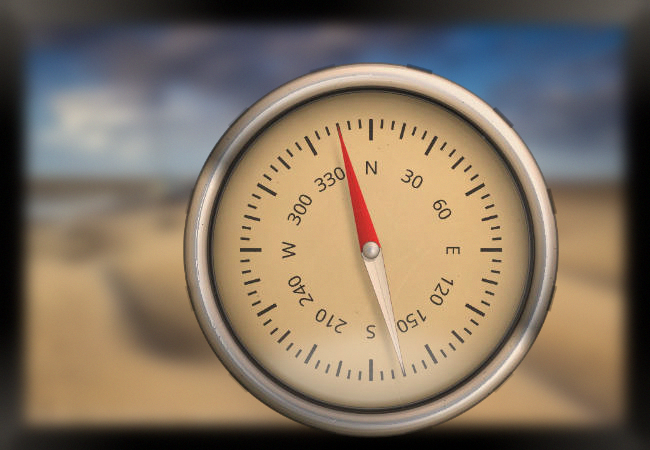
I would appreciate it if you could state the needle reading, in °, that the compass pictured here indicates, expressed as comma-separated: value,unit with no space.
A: 345,°
